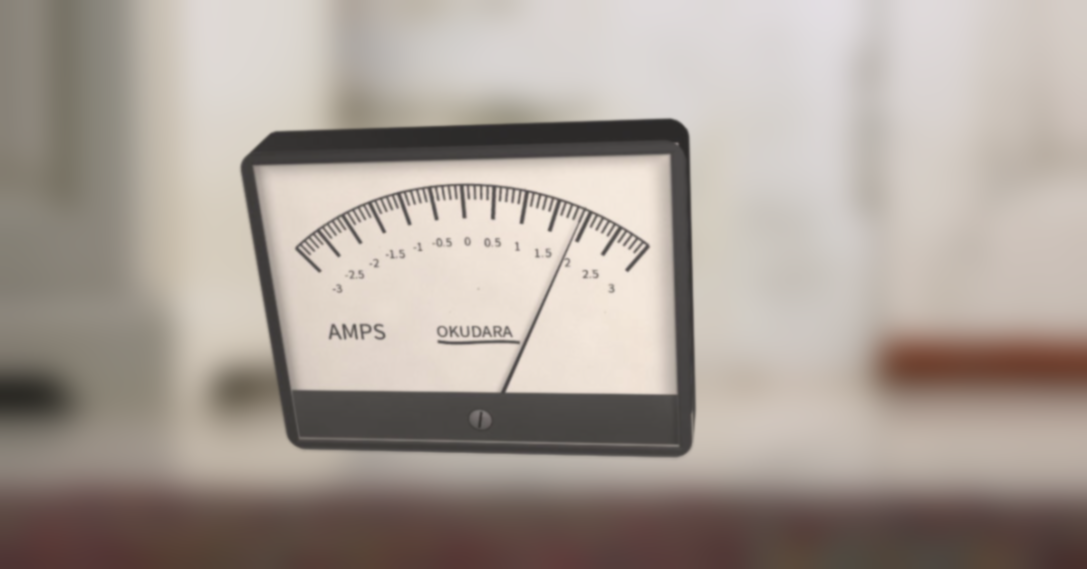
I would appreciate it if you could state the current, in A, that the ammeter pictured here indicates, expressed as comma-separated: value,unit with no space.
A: 1.9,A
